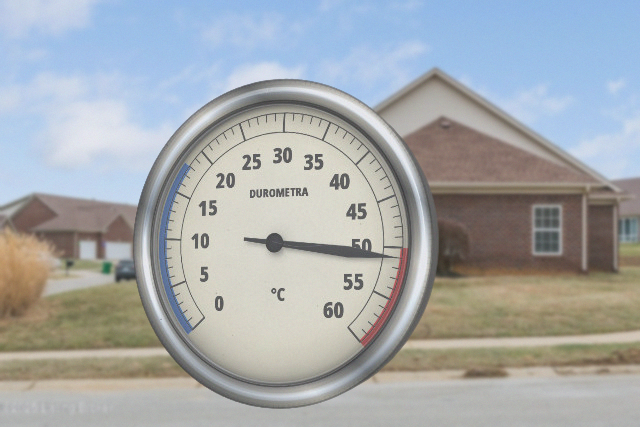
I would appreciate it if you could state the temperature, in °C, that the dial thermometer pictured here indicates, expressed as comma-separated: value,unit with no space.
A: 51,°C
